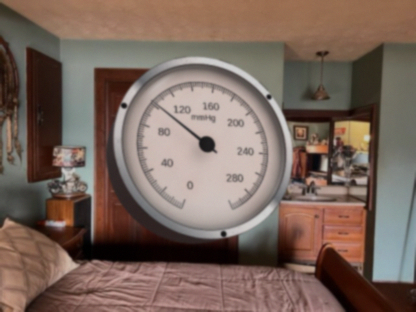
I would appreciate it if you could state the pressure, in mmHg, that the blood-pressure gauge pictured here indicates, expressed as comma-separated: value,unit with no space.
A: 100,mmHg
